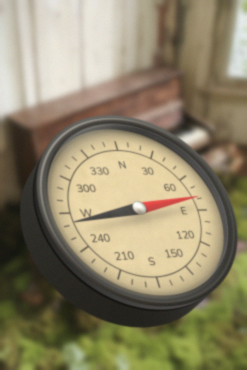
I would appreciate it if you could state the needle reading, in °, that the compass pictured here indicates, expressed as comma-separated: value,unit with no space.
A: 80,°
